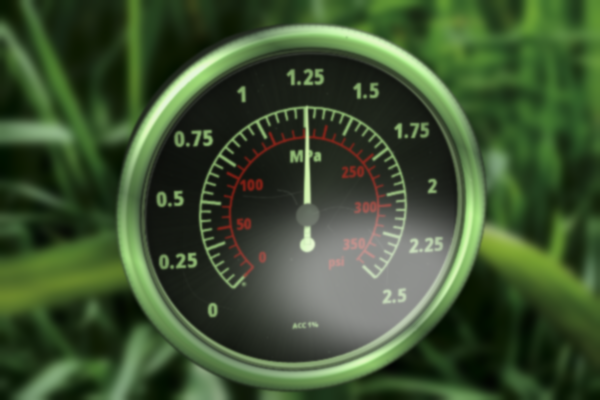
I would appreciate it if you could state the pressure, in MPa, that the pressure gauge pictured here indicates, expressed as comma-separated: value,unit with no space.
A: 1.25,MPa
